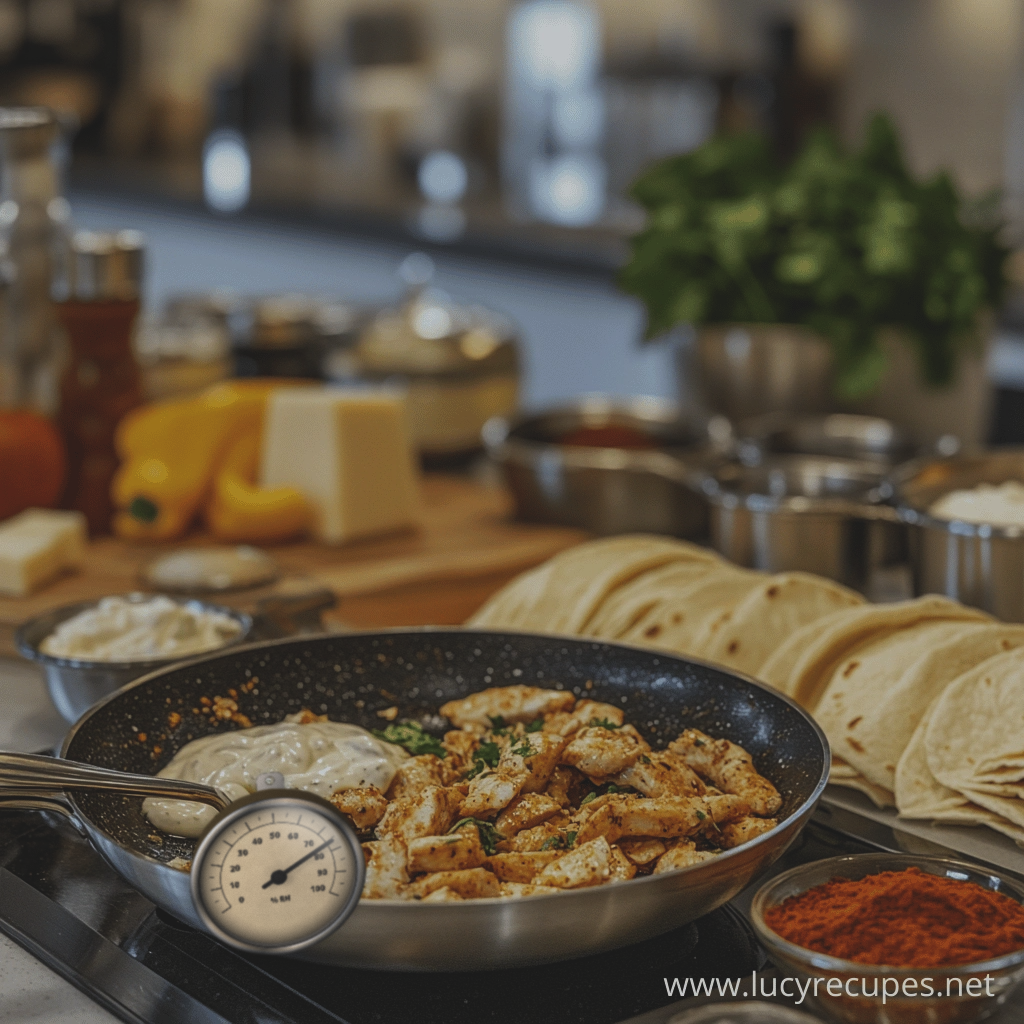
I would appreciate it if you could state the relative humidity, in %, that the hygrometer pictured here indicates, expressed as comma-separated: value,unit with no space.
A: 75,%
